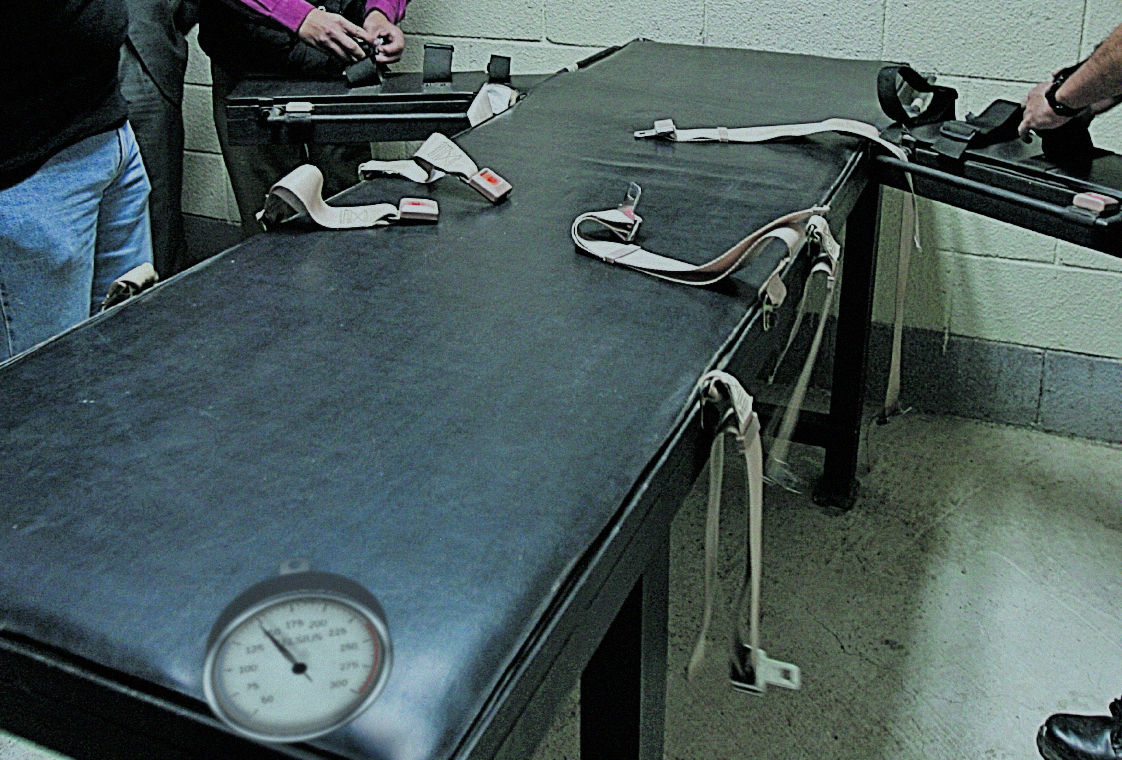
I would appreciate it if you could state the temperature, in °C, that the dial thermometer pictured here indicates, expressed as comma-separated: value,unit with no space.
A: 150,°C
